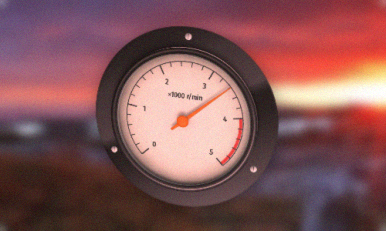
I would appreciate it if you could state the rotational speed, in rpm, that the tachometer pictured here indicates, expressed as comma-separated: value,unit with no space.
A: 3400,rpm
